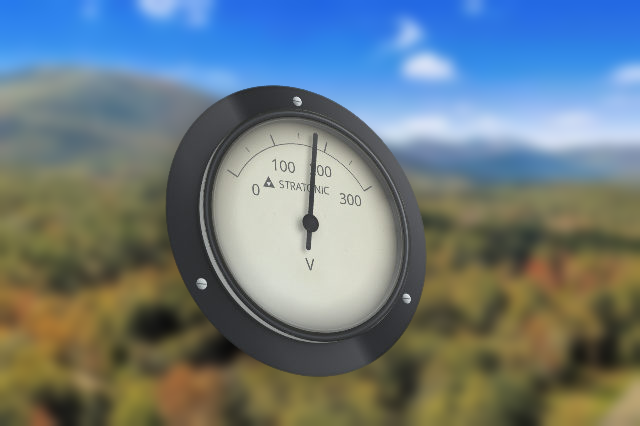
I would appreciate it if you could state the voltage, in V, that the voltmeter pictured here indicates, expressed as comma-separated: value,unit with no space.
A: 175,V
